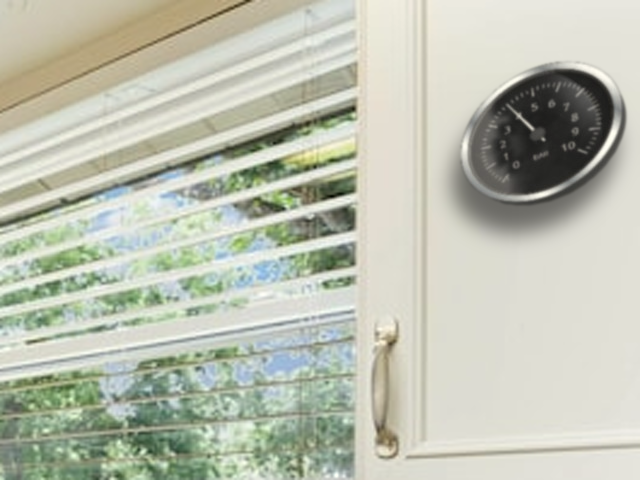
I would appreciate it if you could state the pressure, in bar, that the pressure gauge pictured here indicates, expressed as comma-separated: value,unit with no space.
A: 4,bar
